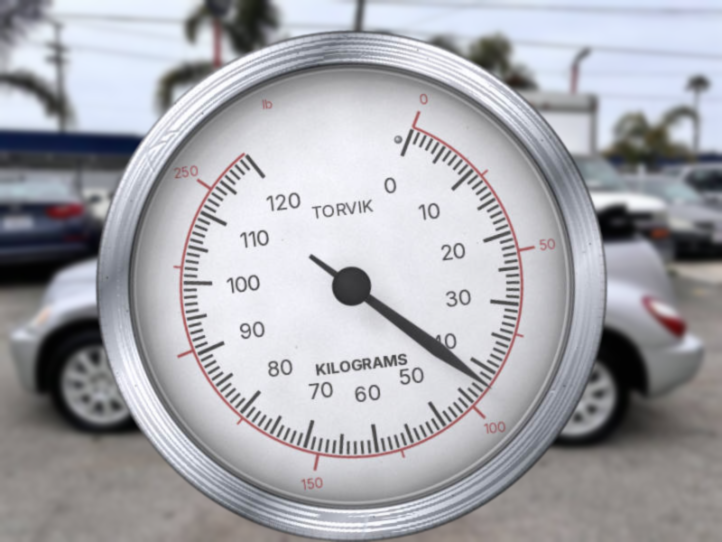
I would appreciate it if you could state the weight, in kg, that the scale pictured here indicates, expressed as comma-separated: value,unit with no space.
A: 42,kg
